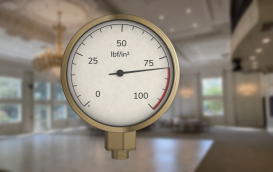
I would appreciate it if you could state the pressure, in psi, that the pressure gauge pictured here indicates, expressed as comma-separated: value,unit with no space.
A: 80,psi
